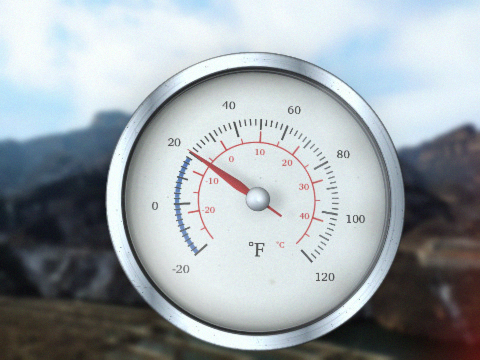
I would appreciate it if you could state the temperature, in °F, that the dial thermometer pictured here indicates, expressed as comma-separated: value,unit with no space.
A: 20,°F
